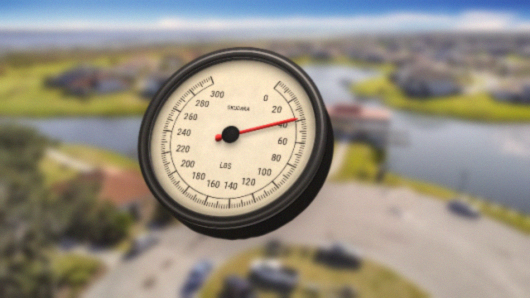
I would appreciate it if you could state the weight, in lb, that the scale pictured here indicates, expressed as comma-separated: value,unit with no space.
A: 40,lb
